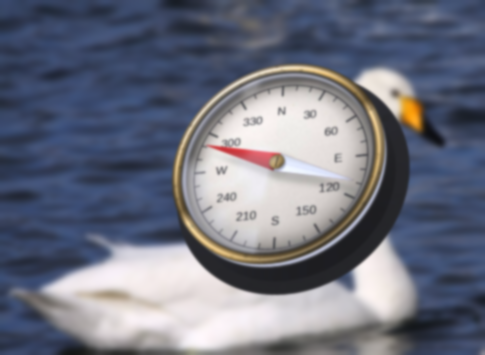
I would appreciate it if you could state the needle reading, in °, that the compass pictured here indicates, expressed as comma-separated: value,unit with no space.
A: 290,°
